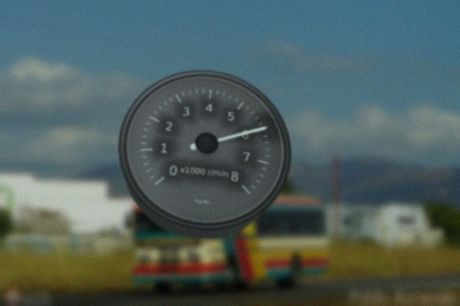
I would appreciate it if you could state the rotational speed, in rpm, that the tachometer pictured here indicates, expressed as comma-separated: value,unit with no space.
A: 6000,rpm
